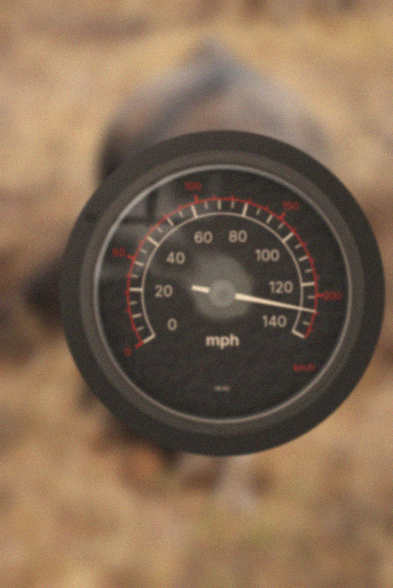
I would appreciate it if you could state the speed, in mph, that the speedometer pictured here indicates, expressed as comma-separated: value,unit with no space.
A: 130,mph
